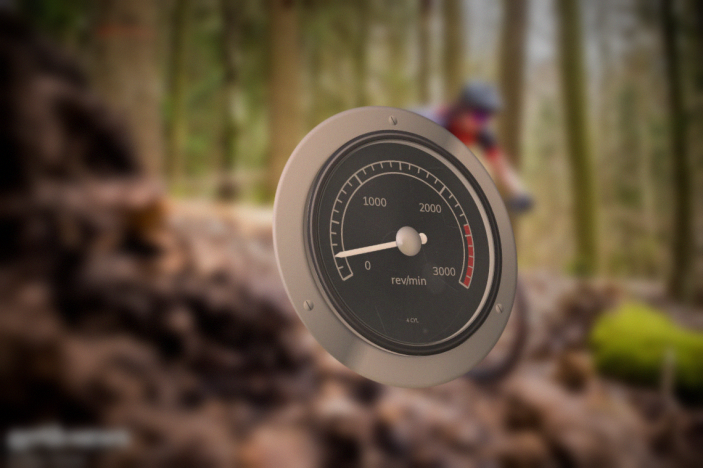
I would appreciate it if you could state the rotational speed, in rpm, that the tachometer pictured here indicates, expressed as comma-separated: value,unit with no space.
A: 200,rpm
